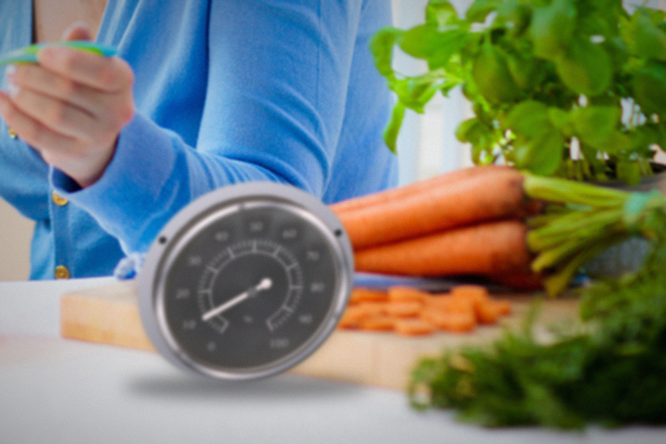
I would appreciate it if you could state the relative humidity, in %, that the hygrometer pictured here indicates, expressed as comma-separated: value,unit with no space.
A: 10,%
